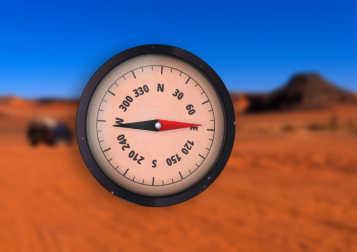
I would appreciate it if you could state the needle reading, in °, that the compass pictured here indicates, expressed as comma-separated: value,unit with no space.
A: 85,°
